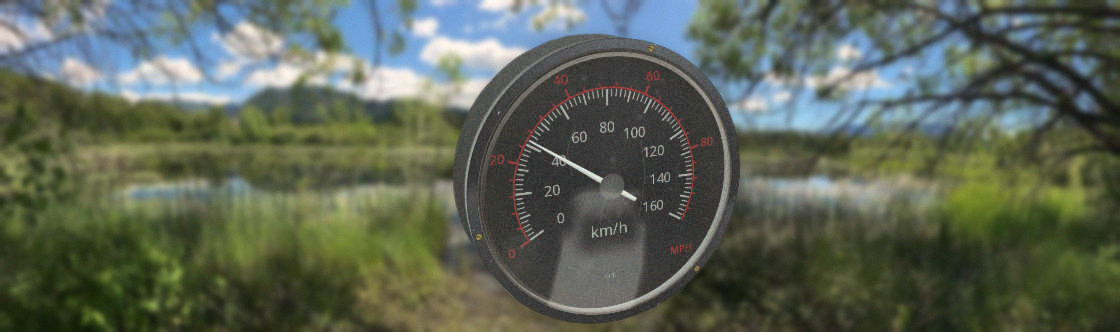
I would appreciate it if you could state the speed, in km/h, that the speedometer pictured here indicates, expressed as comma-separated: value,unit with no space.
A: 42,km/h
